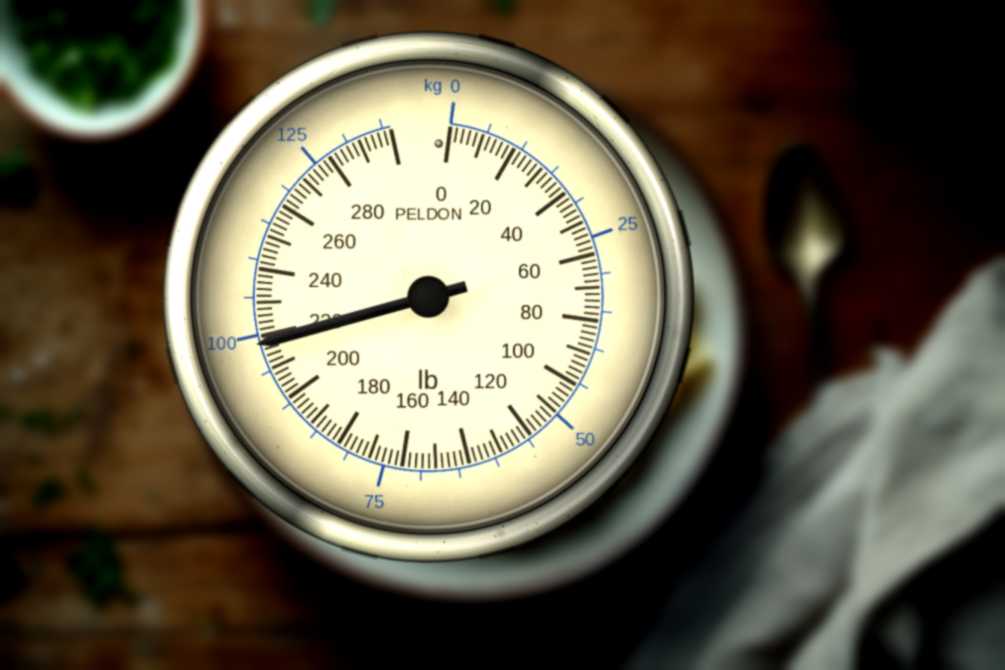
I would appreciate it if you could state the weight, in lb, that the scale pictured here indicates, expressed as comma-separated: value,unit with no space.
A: 218,lb
